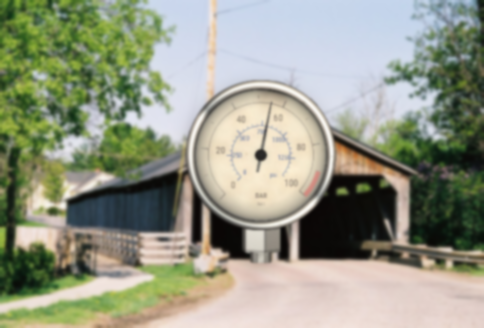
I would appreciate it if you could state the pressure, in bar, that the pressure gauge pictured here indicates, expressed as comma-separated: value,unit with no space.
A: 55,bar
